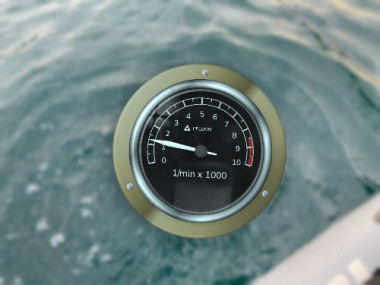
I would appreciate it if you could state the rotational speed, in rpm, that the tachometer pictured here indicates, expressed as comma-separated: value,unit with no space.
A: 1250,rpm
